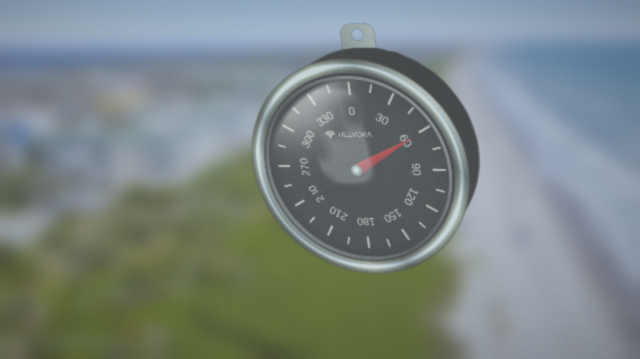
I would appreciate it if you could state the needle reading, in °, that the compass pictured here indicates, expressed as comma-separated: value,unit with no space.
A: 60,°
